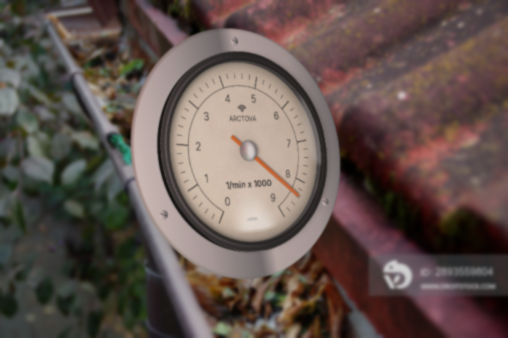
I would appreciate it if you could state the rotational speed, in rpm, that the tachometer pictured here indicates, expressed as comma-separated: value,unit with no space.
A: 8400,rpm
